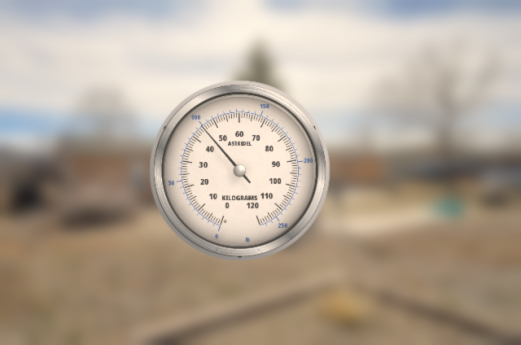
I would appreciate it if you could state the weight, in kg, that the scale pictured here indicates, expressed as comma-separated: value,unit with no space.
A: 45,kg
